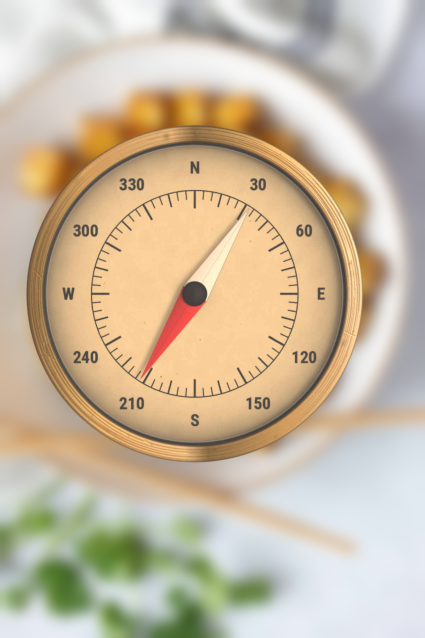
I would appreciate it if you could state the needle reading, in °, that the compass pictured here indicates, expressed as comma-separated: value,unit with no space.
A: 212.5,°
